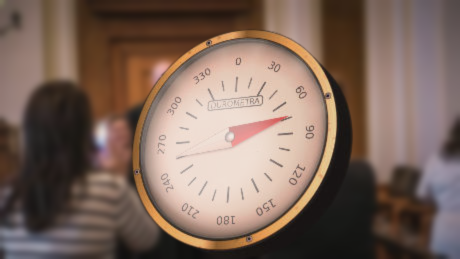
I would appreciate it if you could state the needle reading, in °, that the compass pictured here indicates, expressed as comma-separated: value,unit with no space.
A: 75,°
